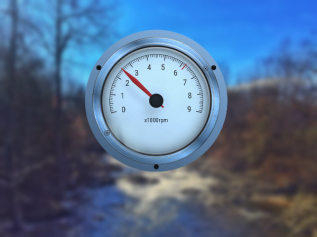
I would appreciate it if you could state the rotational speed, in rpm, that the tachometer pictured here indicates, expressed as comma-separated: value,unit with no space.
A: 2500,rpm
